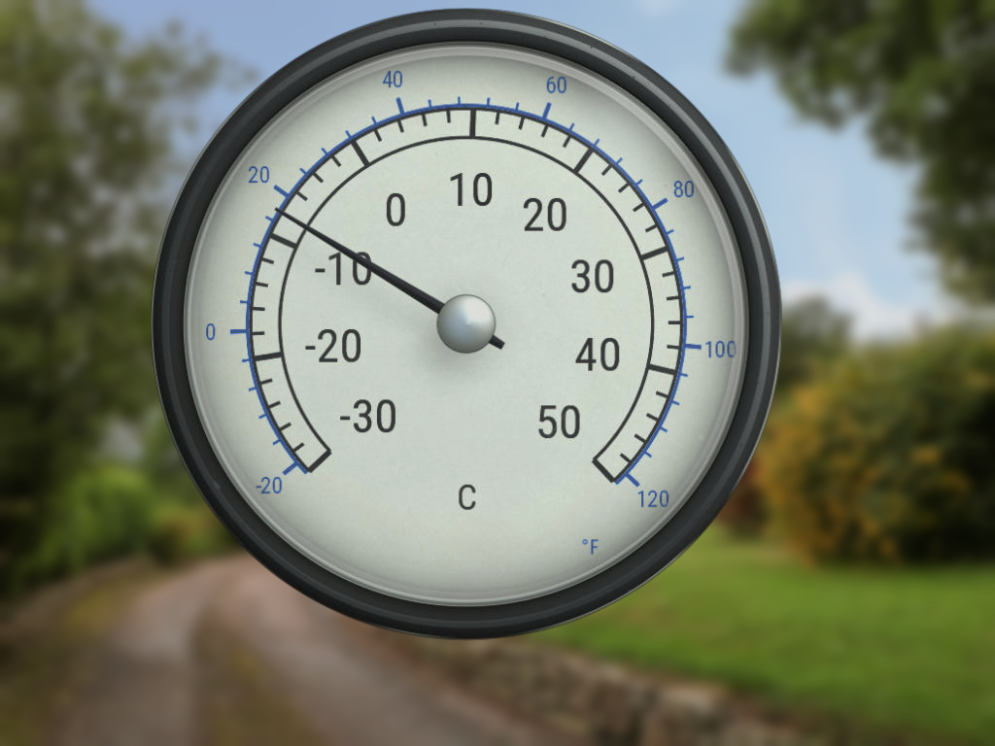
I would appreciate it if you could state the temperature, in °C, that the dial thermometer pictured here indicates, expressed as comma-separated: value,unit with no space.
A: -8,°C
